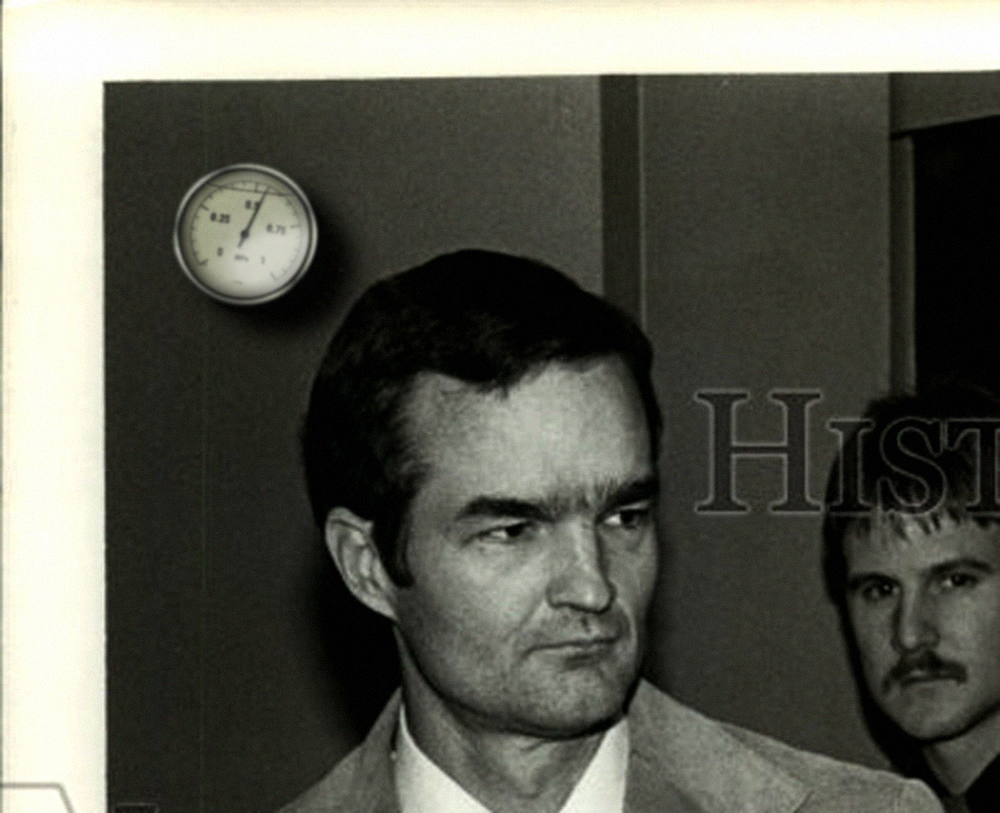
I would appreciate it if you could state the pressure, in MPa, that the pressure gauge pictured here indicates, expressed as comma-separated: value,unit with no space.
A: 0.55,MPa
